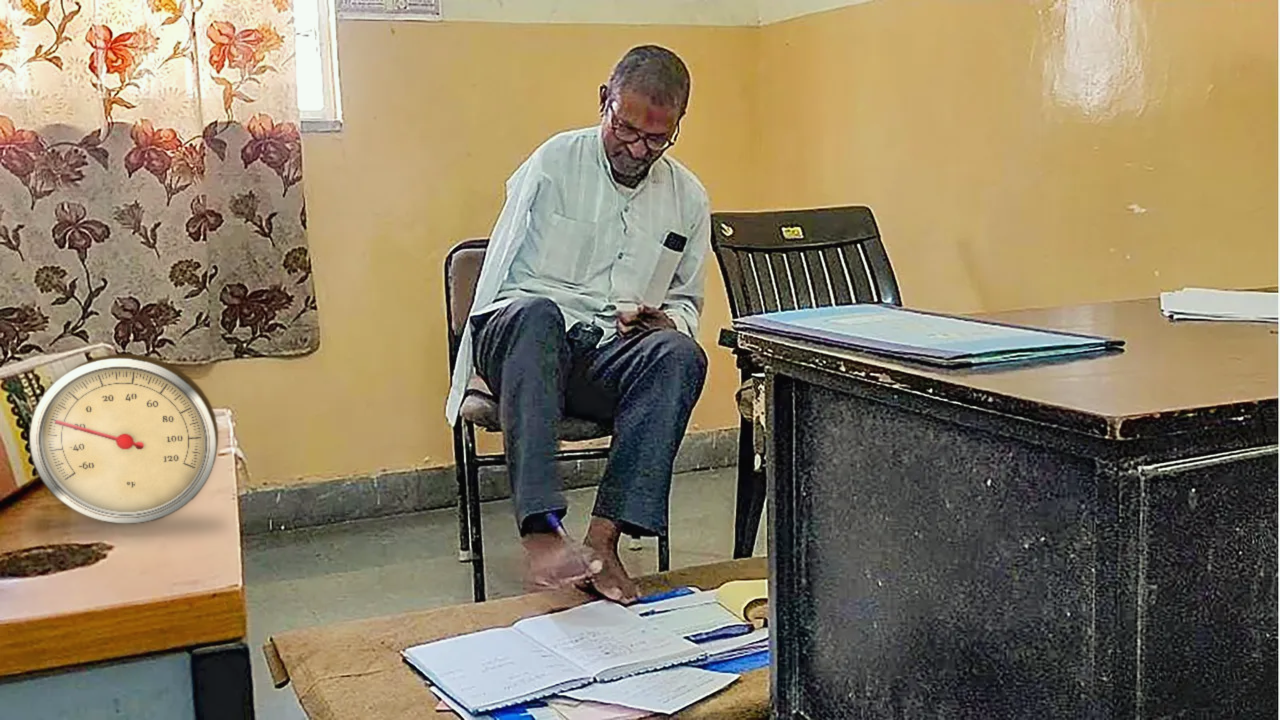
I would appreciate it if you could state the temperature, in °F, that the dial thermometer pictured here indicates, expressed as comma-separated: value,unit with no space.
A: -20,°F
